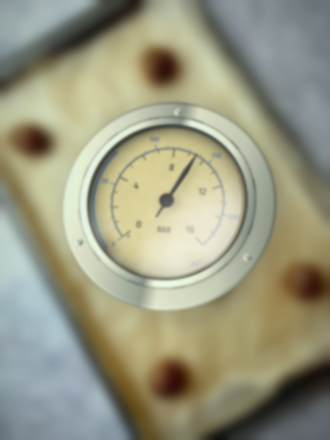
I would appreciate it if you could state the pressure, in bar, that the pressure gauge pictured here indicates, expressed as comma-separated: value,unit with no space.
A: 9.5,bar
